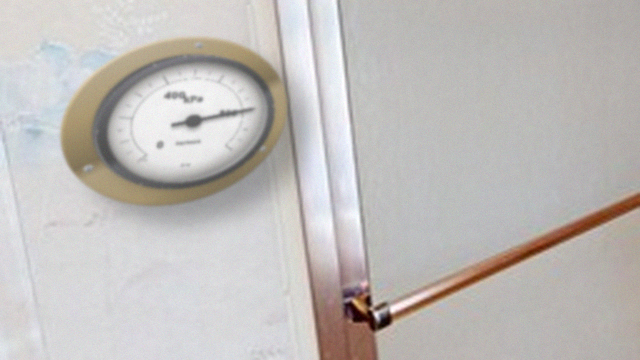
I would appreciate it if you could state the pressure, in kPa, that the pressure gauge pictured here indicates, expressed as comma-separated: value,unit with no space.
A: 800,kPa
